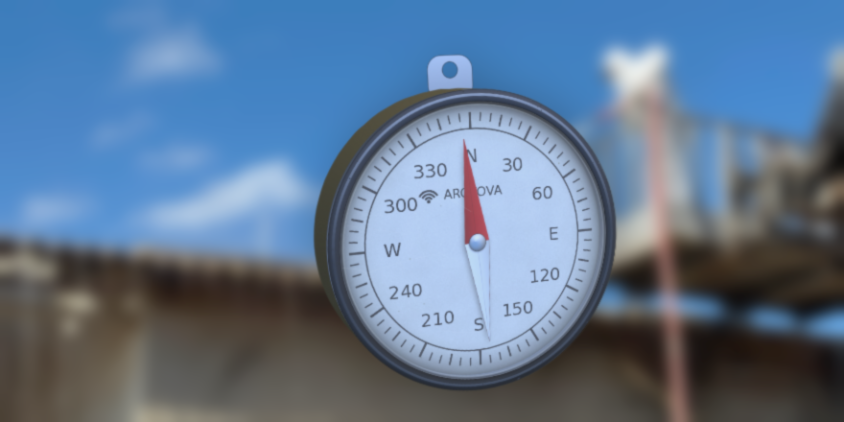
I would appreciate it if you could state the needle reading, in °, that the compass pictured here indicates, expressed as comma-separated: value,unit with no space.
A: 355,°
